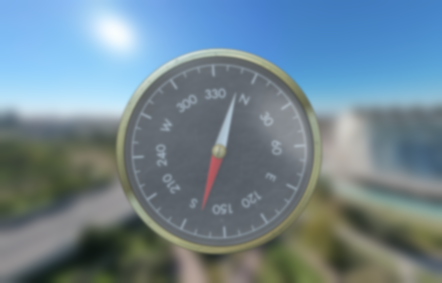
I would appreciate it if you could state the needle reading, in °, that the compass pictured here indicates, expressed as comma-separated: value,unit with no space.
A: 170,°
